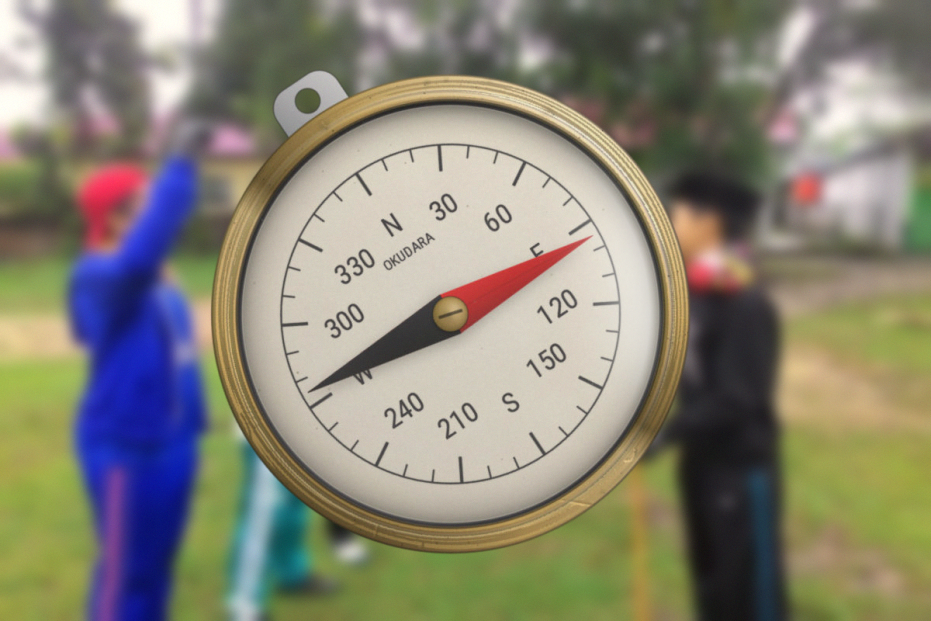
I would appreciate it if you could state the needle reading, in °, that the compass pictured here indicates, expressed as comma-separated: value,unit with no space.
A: 95,°
